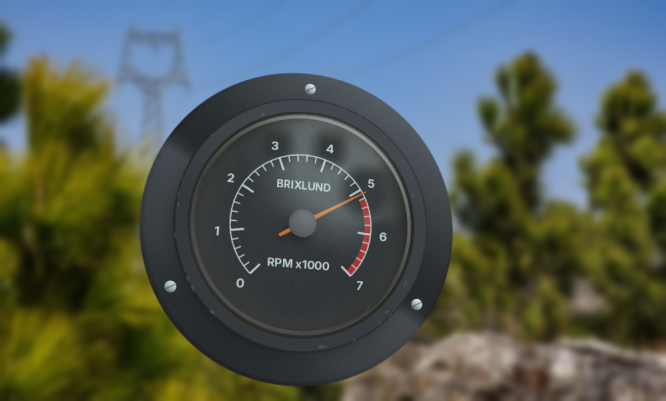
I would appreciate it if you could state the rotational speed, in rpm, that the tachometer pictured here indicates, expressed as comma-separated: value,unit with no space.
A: 5100,rpm
